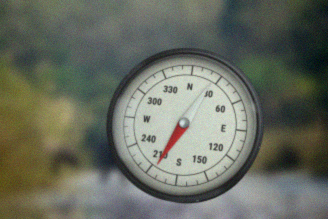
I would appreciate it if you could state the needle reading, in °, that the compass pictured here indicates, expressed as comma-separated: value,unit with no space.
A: 205,°
